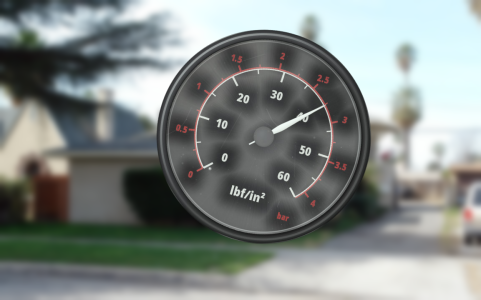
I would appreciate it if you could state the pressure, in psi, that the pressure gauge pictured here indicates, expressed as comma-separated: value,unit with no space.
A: 40,psi
